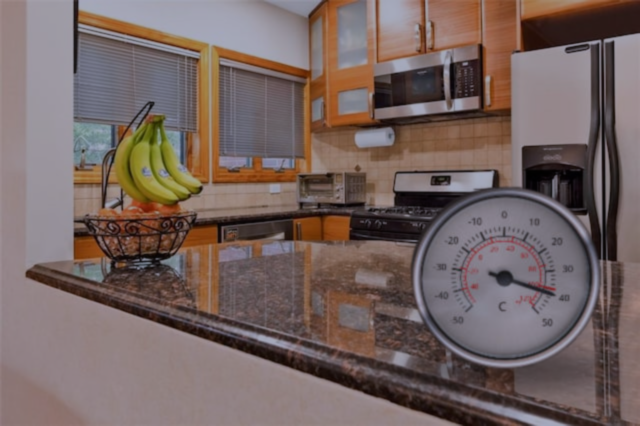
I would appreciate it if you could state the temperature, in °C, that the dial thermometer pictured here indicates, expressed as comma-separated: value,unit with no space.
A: 40,°C
